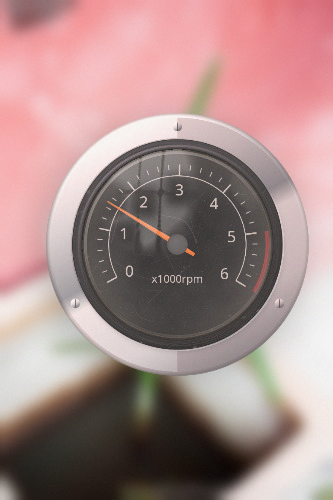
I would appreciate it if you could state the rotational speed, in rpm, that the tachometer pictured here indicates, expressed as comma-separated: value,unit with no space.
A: 1500,rpm
